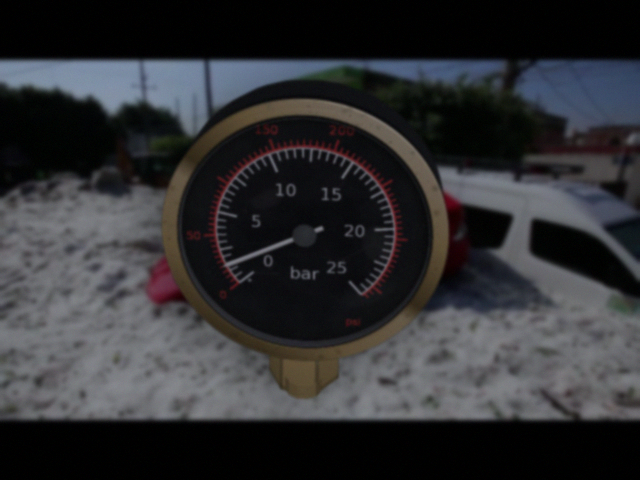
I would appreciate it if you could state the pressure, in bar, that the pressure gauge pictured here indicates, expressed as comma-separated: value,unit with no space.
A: 1.5,bar
